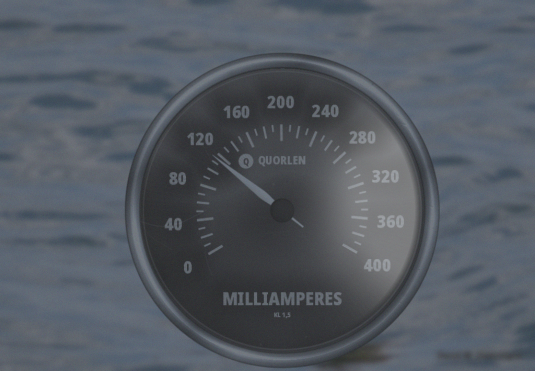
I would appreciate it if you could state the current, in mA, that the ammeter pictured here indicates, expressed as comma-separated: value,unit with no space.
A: 115,mA
